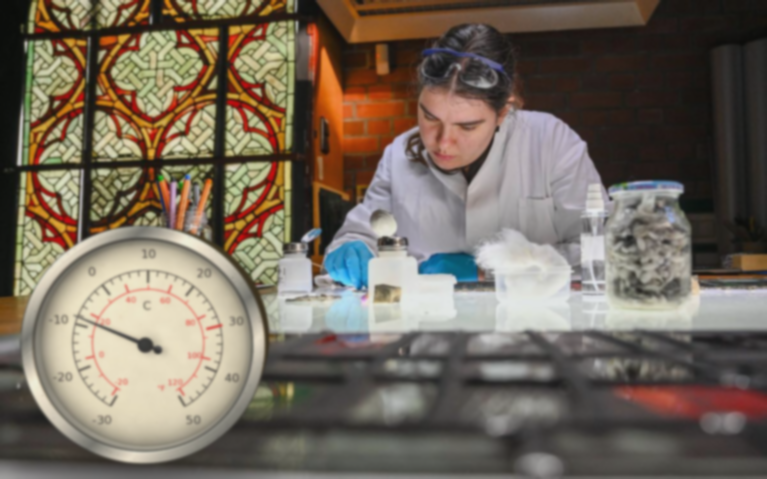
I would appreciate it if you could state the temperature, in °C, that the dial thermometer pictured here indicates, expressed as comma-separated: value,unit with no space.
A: -8,°C
